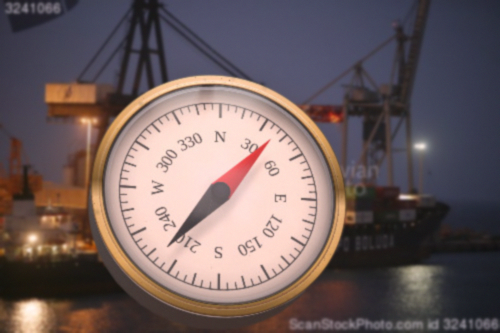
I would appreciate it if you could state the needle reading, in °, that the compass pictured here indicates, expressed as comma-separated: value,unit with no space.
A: 40,°
